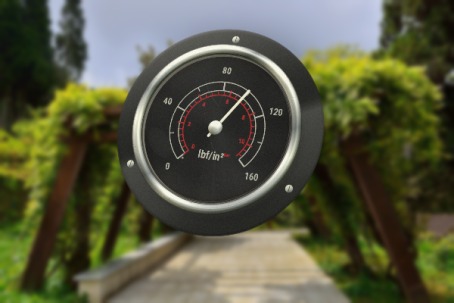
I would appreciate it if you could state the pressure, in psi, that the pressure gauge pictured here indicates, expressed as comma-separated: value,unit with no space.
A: 100,psi
